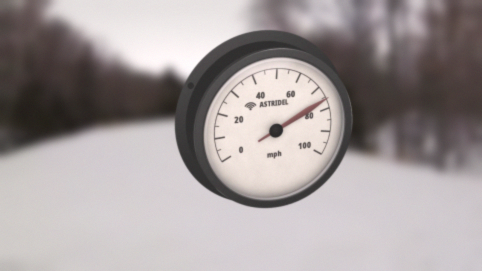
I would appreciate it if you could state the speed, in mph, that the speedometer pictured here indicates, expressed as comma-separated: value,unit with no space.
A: 75,mph
